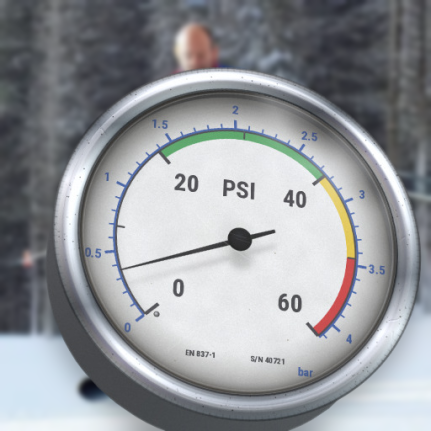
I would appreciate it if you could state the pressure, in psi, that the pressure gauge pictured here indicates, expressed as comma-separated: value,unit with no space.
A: 5,psi
